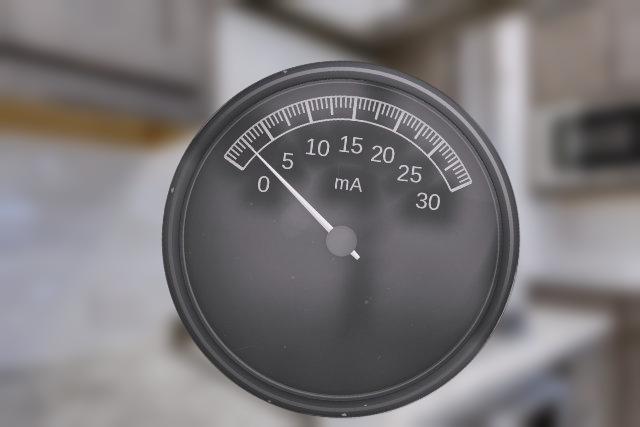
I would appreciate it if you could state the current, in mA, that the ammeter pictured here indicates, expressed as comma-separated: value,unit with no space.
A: 2.5,mA
